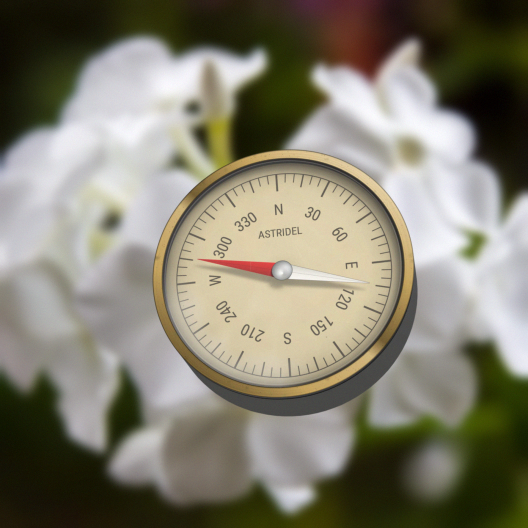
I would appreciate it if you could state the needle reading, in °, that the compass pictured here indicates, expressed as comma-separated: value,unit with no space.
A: 285,°
